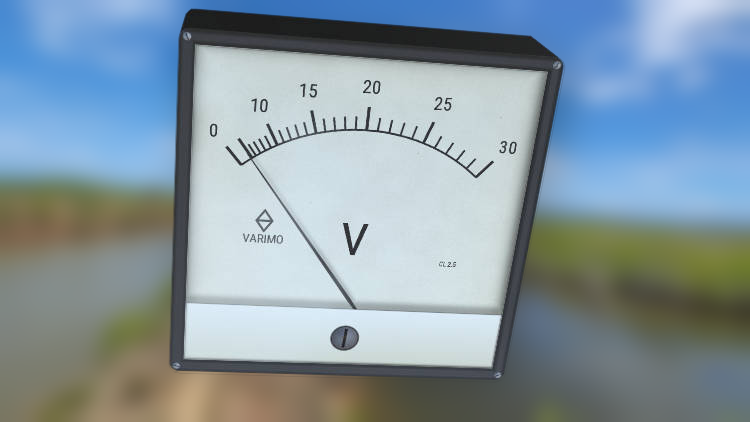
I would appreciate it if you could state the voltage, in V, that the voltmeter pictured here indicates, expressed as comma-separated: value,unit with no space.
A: 5,V
